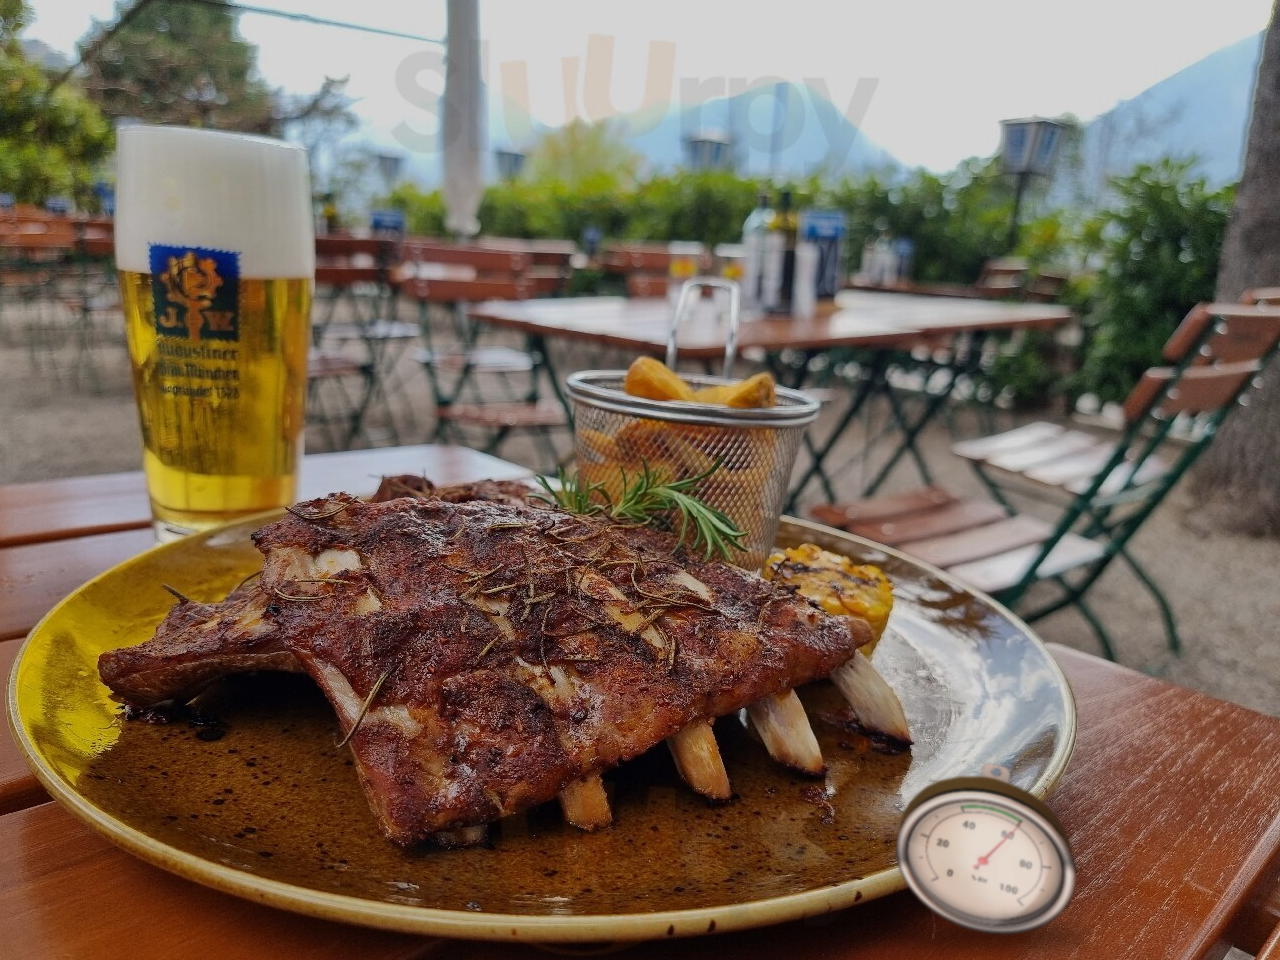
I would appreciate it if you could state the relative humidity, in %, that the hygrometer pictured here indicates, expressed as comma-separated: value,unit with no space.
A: 60,%
